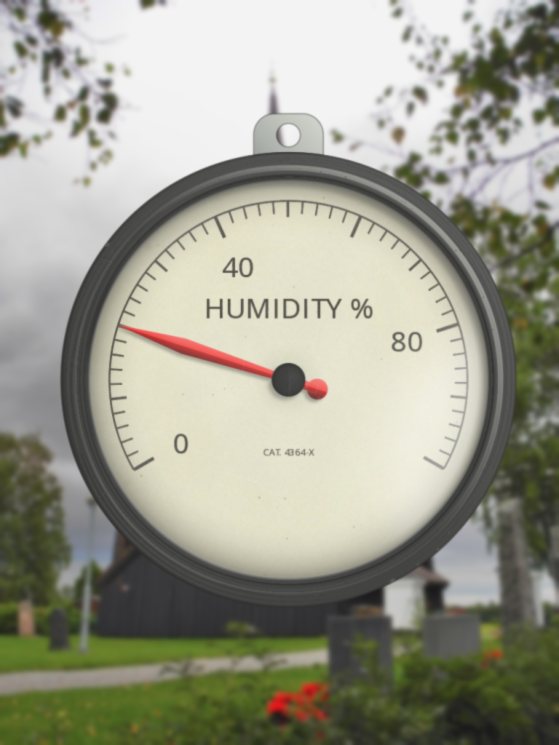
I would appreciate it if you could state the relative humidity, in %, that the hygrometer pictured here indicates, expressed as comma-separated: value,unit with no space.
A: 20,%
